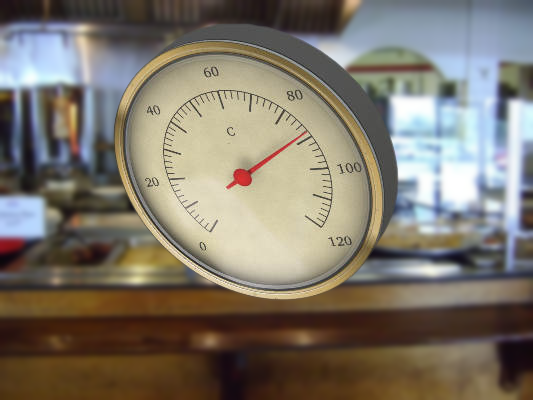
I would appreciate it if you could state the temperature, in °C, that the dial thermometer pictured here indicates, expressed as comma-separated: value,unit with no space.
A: 88,°C
